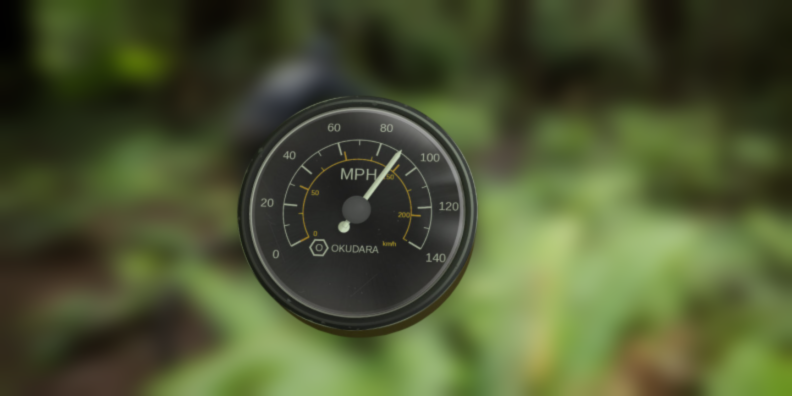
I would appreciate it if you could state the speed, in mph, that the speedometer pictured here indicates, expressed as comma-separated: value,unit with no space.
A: 90,mph
